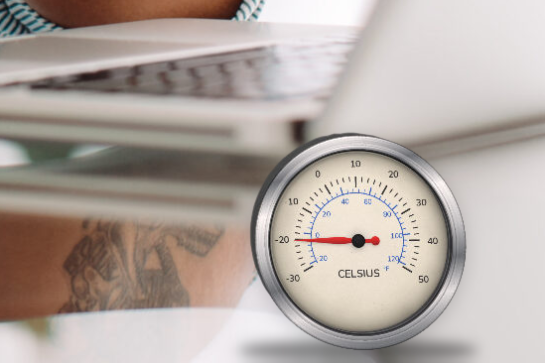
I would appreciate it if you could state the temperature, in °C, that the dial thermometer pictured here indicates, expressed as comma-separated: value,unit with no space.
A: -20,°C
